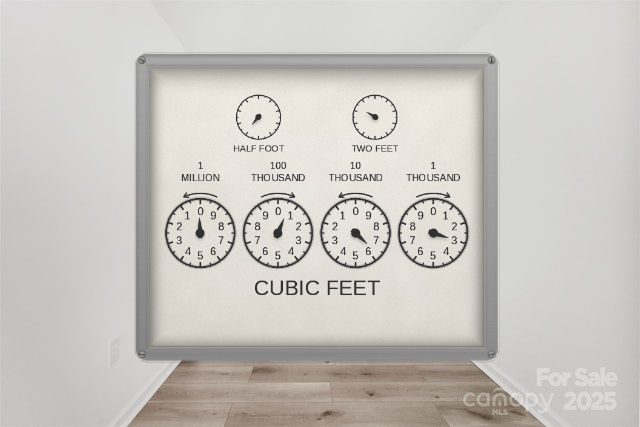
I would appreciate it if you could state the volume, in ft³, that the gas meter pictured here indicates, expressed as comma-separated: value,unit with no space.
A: 6300,ft³
